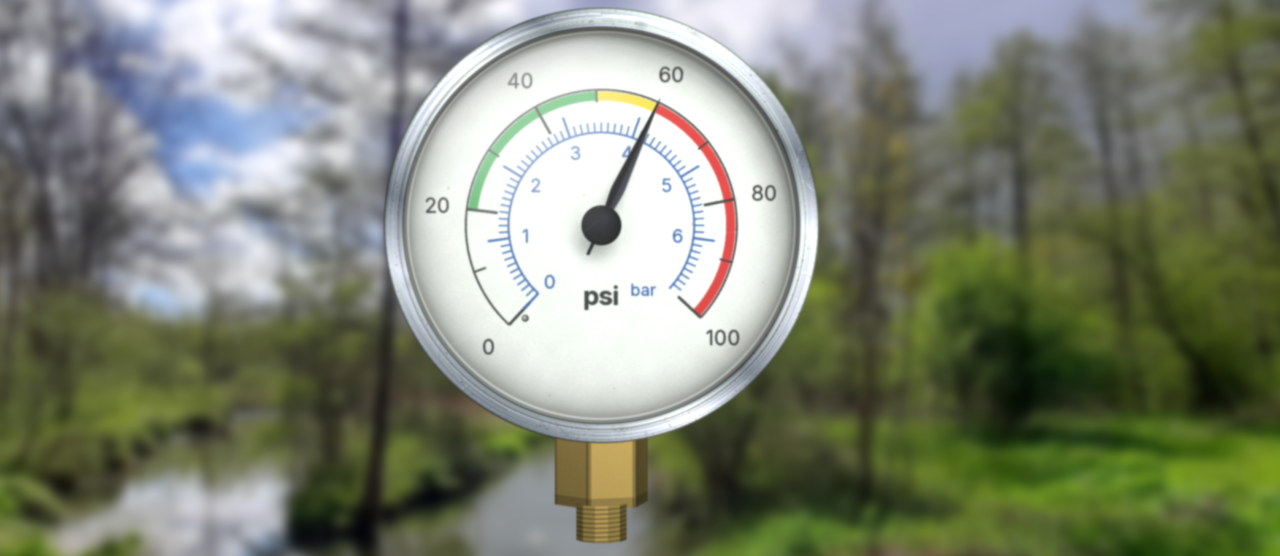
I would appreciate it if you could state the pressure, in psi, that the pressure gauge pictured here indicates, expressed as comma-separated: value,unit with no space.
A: 60,psi
